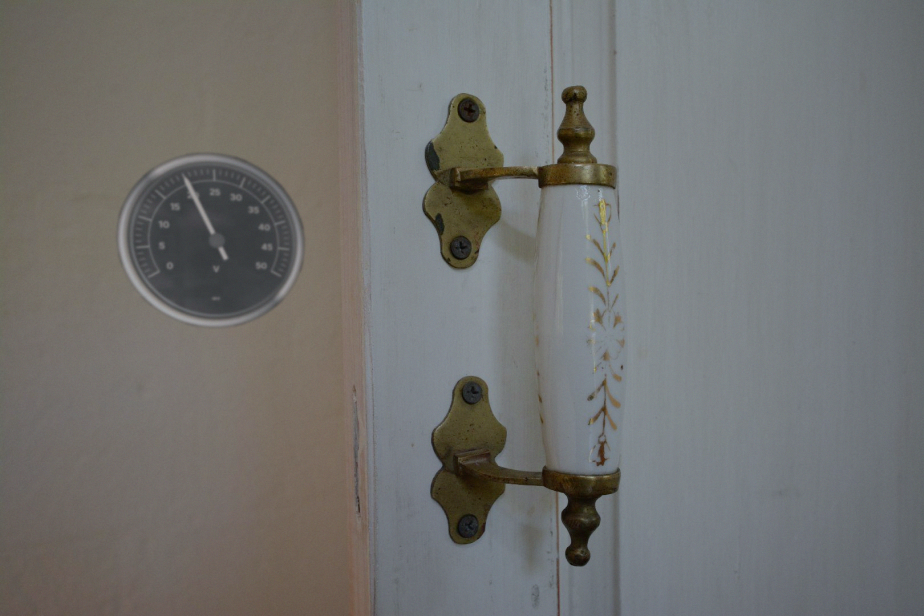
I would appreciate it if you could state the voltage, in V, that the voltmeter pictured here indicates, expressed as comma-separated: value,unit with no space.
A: 20,V
